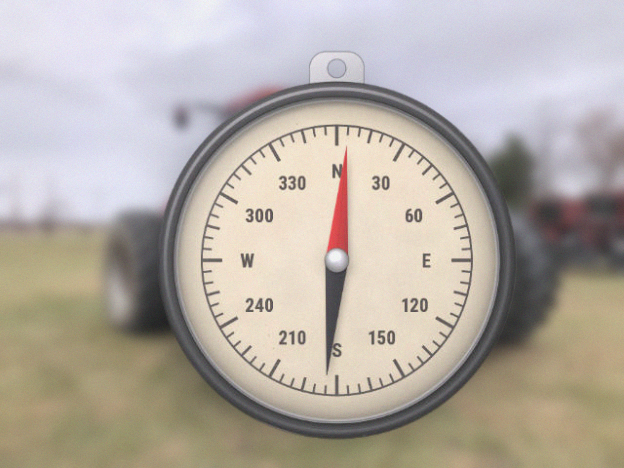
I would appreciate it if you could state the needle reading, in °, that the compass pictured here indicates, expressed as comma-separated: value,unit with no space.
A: 5,°
